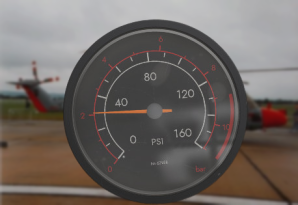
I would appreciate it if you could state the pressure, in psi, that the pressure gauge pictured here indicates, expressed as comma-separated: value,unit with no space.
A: 30,psi
